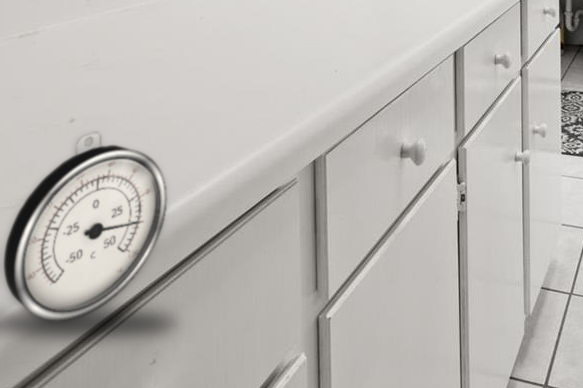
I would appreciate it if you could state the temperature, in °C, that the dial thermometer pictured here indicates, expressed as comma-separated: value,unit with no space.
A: 37.5,°C
